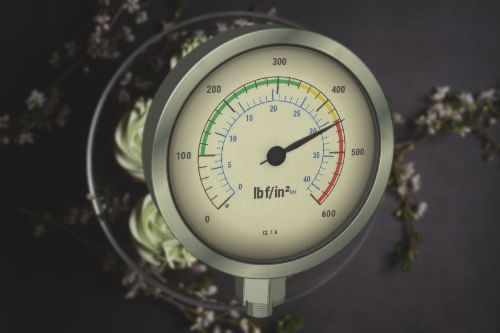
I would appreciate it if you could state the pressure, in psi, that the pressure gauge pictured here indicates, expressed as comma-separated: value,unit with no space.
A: 440,psi
